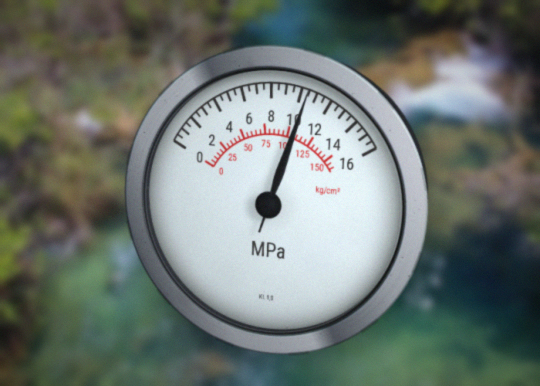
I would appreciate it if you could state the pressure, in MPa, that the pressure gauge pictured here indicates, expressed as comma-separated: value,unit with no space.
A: 10.5,MPa
